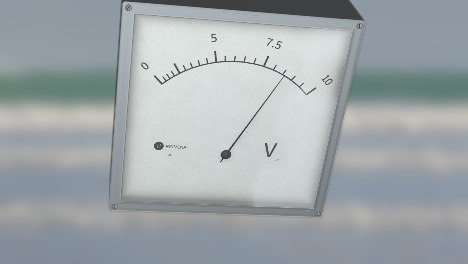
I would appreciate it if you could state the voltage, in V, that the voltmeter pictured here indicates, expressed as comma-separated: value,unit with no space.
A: 8.5,V
